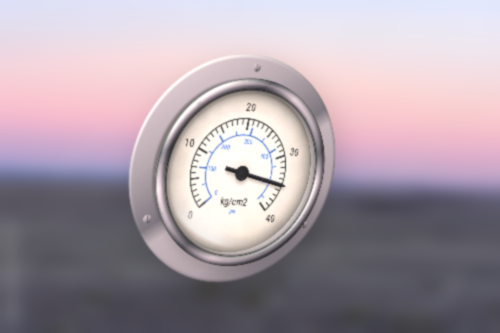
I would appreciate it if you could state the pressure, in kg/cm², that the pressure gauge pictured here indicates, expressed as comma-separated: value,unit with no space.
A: 35,kg/cm²
